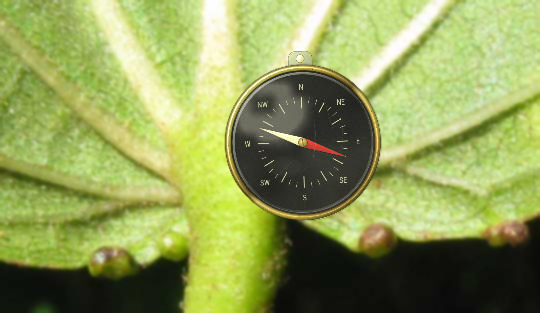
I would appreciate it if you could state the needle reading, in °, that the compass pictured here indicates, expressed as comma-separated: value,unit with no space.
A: 110,°
